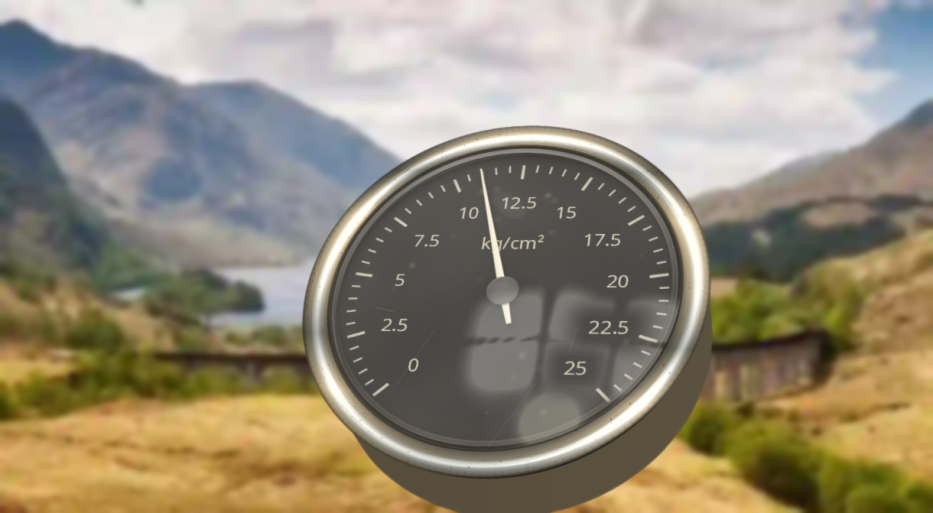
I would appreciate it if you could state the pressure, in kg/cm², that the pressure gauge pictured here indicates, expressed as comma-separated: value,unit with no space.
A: 11,kg/cm²
